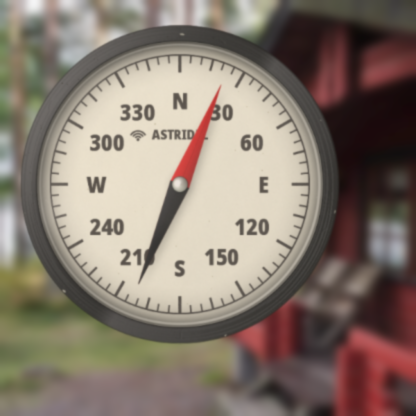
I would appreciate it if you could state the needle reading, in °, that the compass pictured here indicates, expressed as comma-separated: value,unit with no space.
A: 22.5,°
